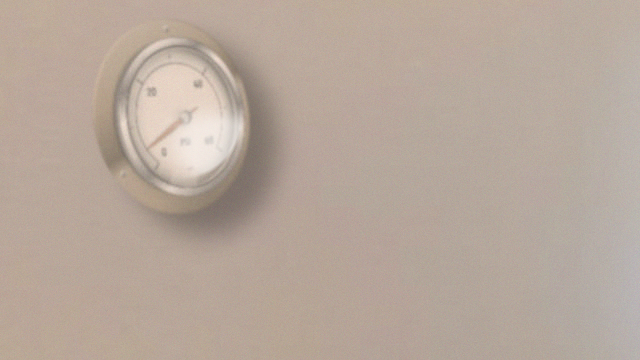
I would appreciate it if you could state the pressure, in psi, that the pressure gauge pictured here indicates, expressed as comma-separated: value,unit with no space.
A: 5,psi
